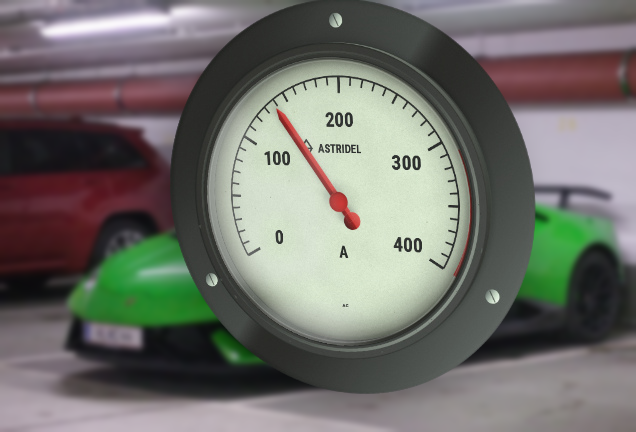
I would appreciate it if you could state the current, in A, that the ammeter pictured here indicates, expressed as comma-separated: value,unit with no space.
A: 140,A
